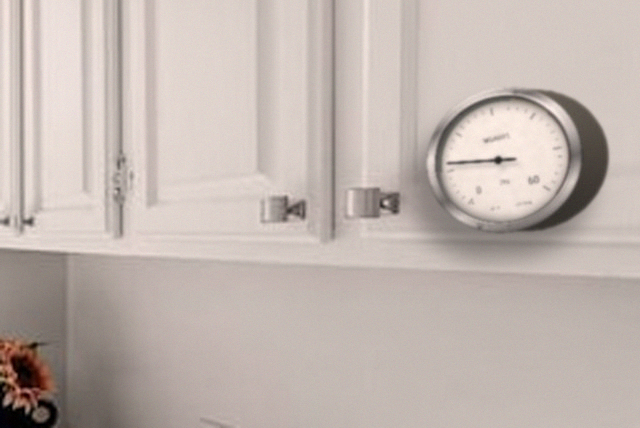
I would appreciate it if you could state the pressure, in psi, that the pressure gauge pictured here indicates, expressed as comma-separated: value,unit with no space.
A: 12,psi
